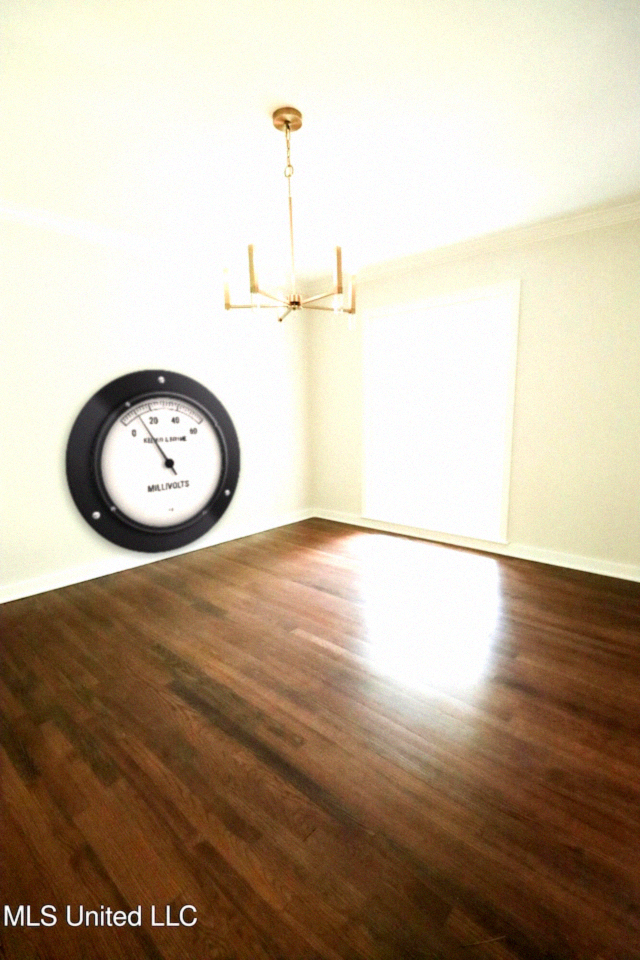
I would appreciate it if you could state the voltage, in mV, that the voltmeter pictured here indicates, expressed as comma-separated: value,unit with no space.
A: 10,mV
